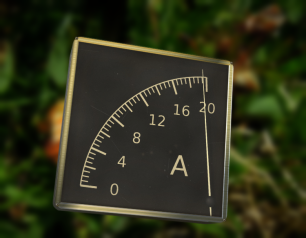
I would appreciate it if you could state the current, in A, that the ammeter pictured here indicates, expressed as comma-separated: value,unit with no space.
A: 19.5,A
